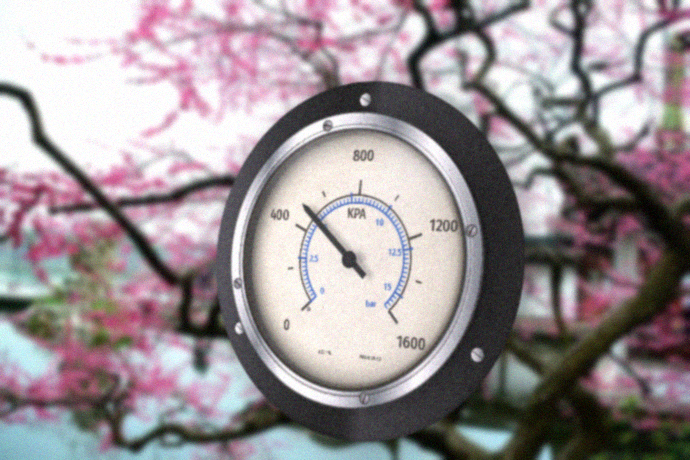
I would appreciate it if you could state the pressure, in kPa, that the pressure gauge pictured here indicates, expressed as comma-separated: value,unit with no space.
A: 500,kPa
